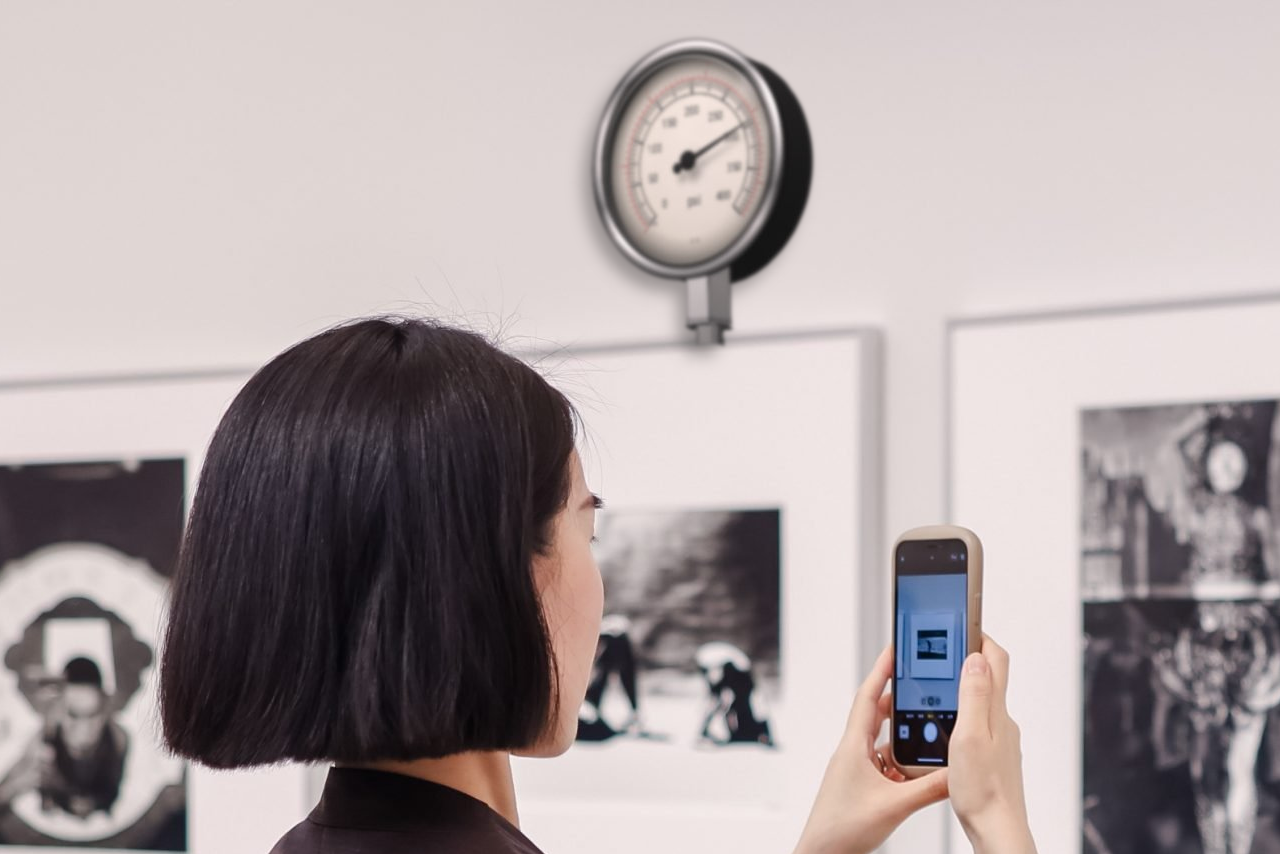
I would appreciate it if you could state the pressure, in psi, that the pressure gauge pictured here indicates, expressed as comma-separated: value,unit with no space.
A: 300,psi
